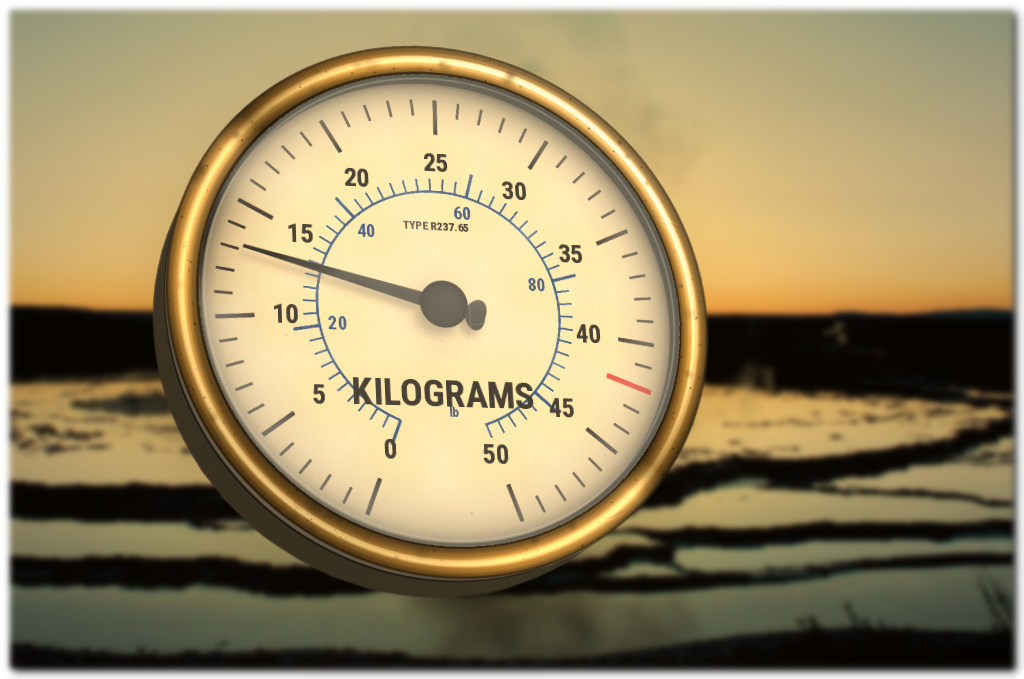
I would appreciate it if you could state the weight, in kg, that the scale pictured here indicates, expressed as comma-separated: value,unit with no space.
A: 13,kg
